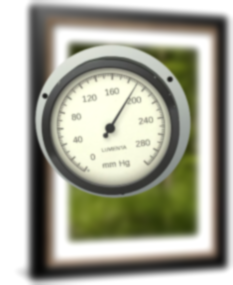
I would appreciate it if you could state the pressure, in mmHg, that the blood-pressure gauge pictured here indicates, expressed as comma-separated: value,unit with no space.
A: 190,mmHg
